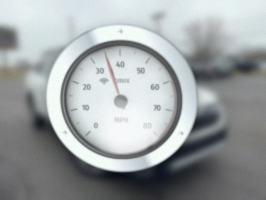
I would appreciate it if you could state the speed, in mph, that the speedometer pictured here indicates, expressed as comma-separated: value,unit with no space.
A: 35,mph
